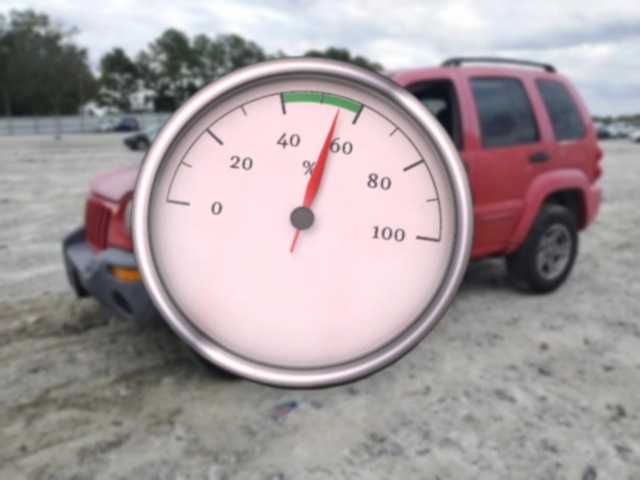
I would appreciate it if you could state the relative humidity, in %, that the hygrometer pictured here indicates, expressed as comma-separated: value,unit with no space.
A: 55,%
